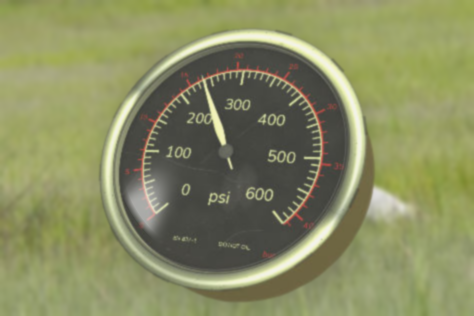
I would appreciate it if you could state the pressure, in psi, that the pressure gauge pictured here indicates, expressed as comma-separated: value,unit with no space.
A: 240,psi
